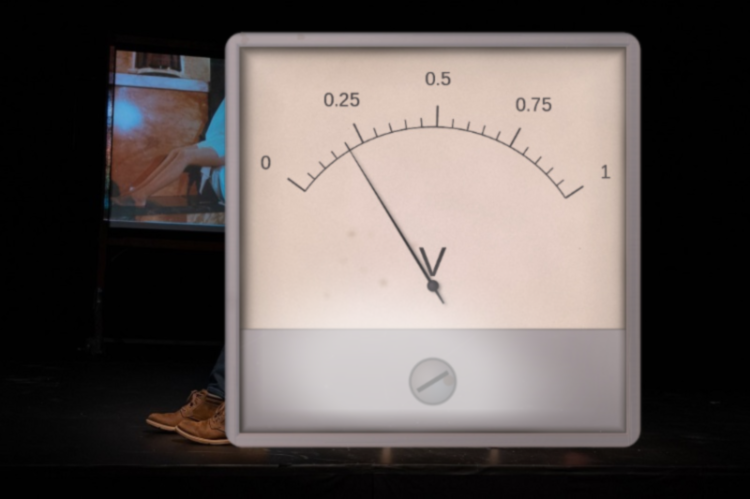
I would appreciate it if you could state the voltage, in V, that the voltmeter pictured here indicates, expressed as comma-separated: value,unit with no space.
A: 0.2,V
